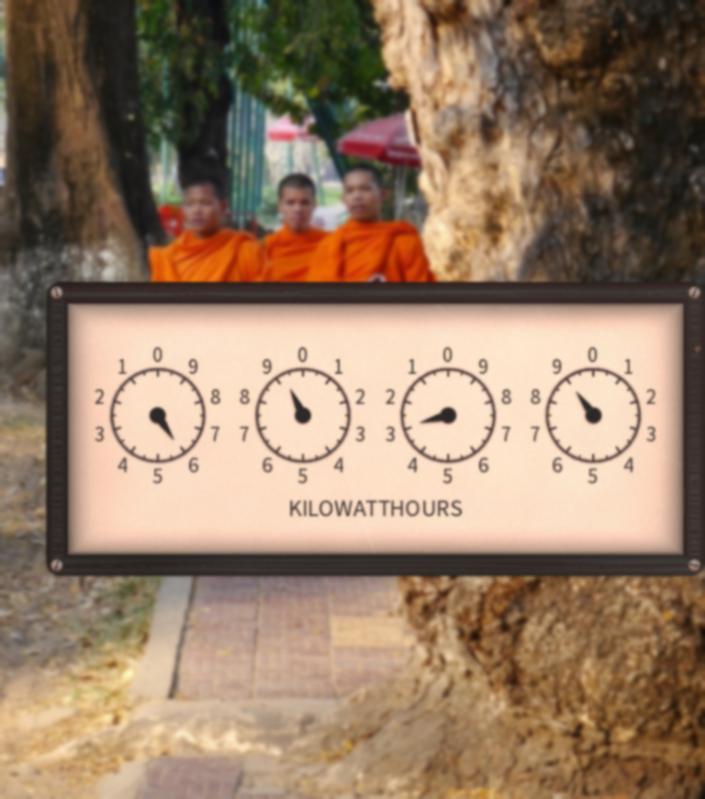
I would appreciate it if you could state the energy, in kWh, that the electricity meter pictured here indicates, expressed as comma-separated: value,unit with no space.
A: 5929,kWh
